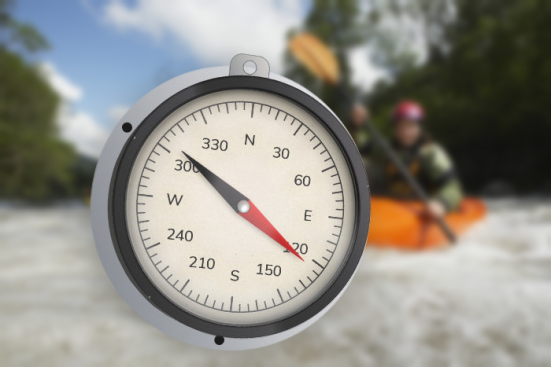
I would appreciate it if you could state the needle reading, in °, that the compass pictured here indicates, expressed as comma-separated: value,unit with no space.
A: 125,°
